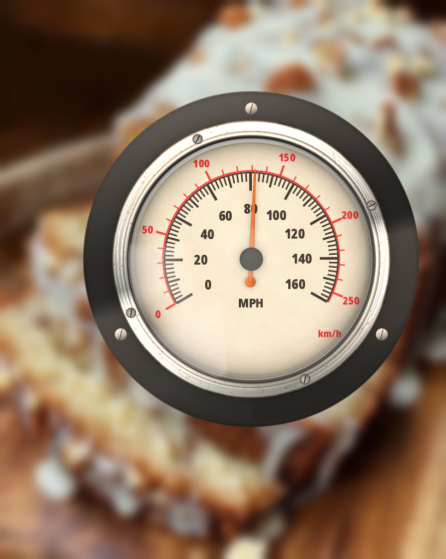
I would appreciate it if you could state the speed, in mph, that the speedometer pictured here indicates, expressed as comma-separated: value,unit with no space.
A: 82,mph
